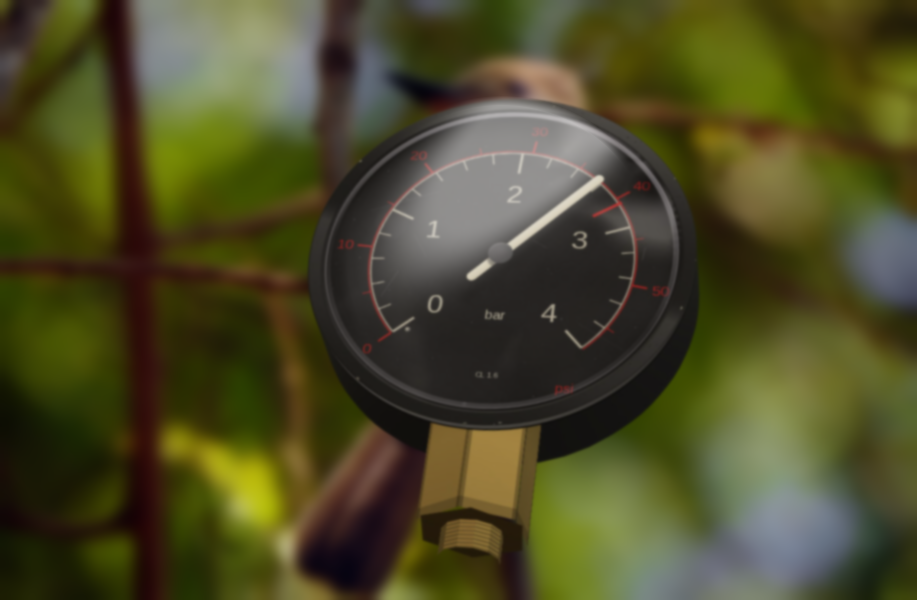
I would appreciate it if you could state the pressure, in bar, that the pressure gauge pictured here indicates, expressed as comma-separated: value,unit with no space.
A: 2.6,bar
